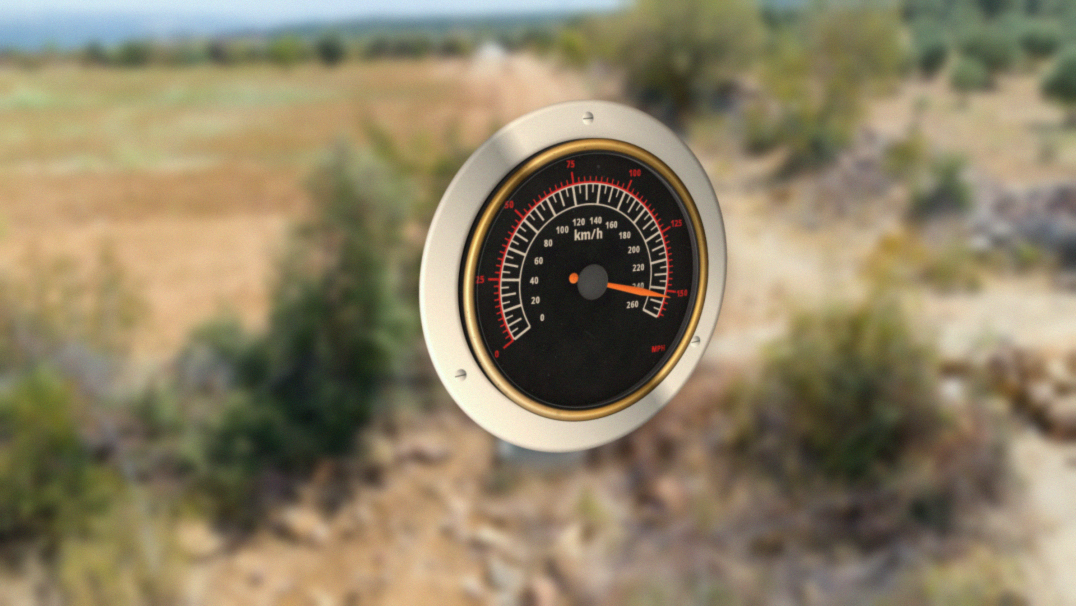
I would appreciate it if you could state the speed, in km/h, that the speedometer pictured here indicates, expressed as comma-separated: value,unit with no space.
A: 245,km/h
